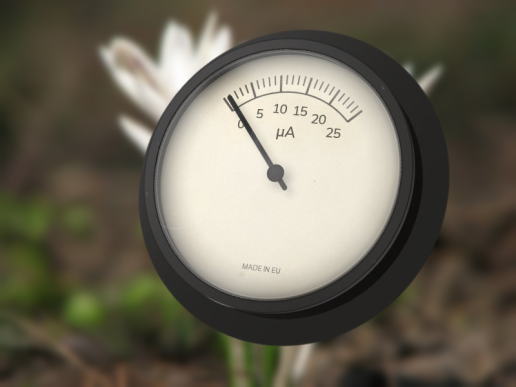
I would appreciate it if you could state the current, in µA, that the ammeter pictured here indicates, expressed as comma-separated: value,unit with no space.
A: 1,µA
